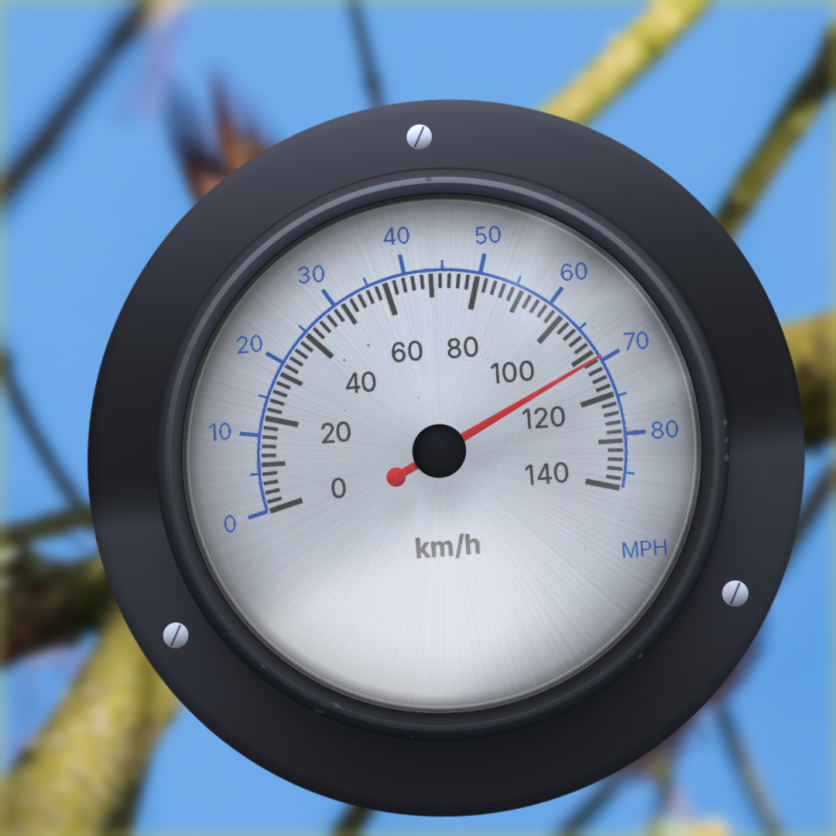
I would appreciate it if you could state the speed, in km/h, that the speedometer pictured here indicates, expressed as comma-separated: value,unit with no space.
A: 112,km/h
